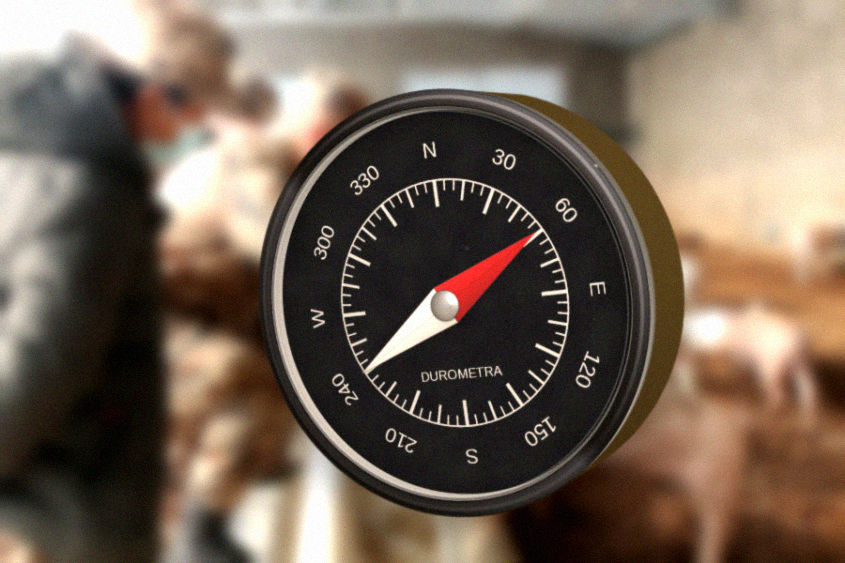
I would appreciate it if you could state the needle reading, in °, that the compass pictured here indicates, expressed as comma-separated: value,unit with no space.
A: 60,°
